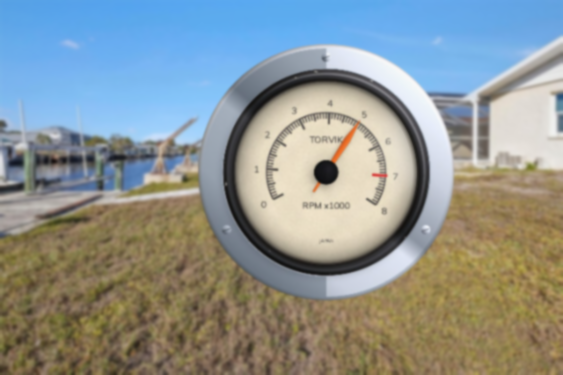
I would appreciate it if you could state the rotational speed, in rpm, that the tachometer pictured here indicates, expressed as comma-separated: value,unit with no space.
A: 5000,rpm
